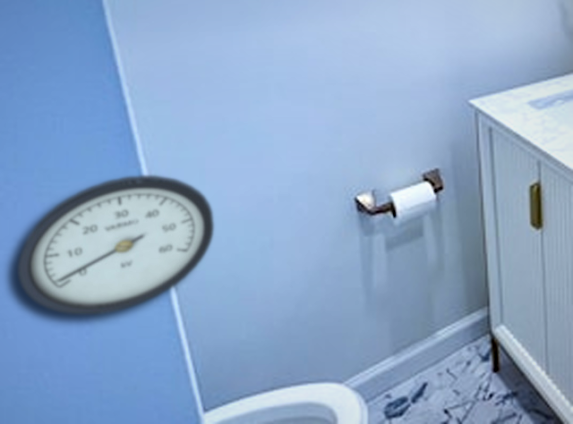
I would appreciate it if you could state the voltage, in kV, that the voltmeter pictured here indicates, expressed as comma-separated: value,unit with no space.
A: 2,kV
